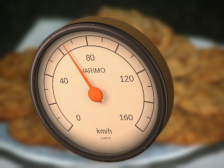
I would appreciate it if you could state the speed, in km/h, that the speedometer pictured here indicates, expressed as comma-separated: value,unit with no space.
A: 65,km/h
